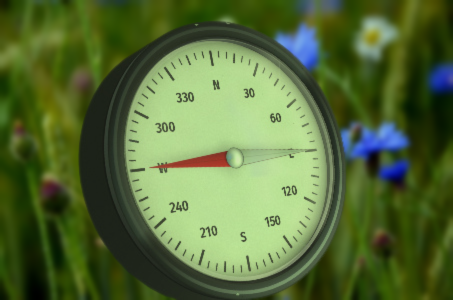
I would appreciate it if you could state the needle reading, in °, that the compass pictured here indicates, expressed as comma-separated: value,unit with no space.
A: 270,°
